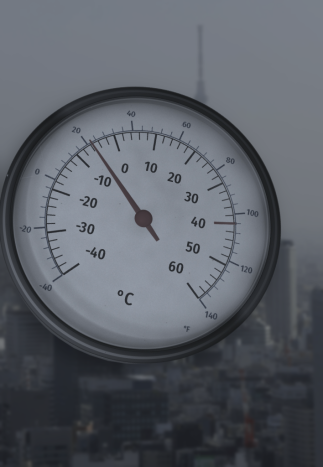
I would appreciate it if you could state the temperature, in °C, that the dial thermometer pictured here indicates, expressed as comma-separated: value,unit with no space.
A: -6,°C
